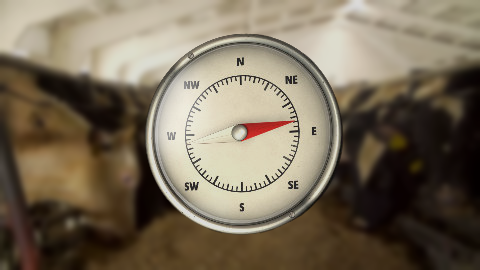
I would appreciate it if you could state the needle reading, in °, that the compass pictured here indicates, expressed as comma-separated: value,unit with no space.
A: 80,°
